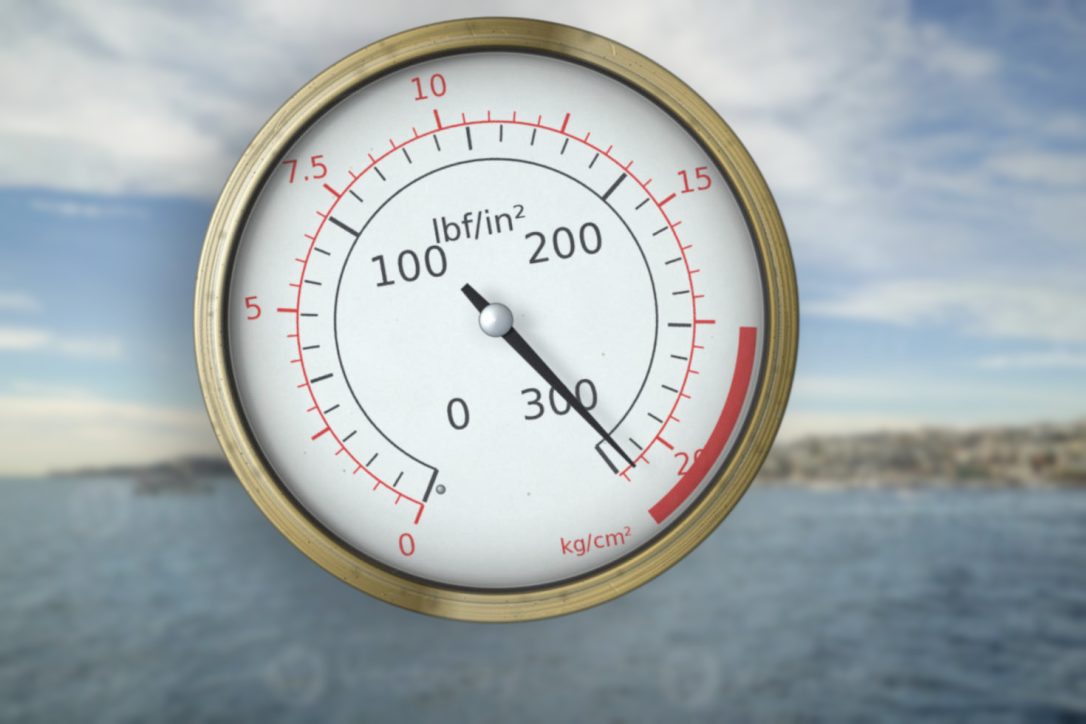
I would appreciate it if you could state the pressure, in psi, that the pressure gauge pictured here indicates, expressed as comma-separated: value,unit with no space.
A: 295,psi
